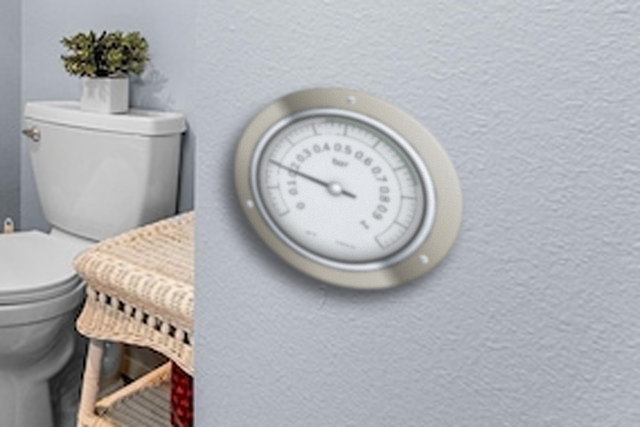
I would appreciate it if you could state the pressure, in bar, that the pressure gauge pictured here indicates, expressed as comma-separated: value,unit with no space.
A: 0.2,bar
